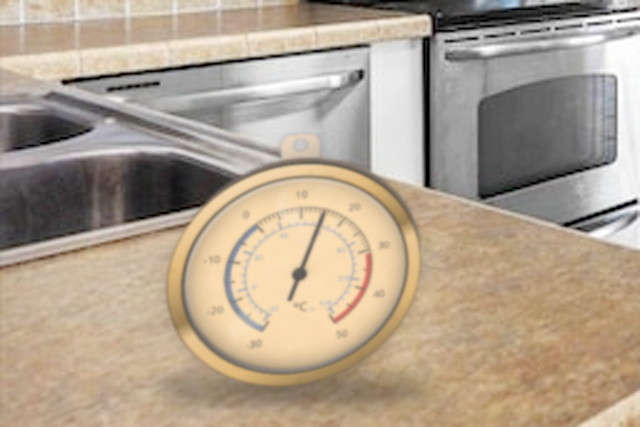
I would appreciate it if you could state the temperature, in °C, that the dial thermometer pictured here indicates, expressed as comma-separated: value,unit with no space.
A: 15,°C
